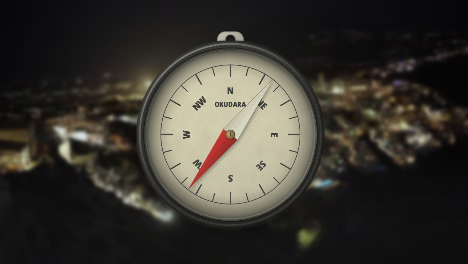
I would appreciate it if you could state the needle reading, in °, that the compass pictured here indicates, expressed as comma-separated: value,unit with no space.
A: 217.5,°
